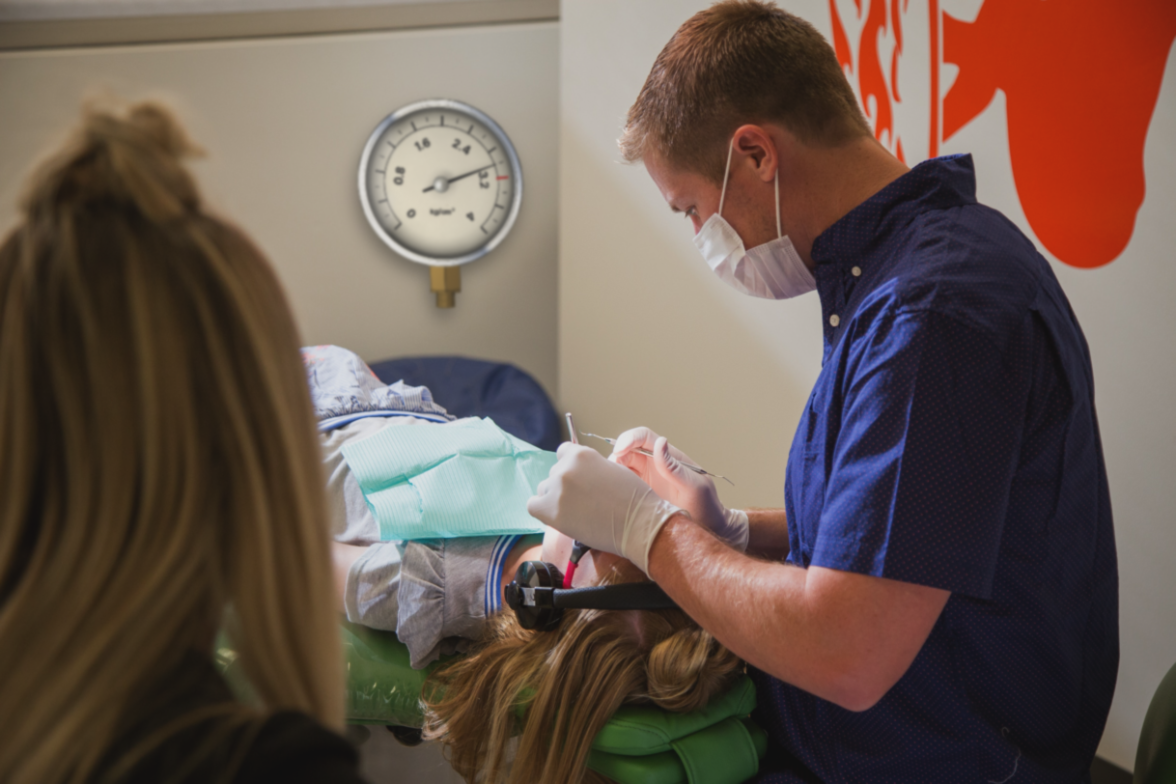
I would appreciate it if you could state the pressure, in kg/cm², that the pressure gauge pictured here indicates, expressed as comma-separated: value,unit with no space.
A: 3,kg/cm²
